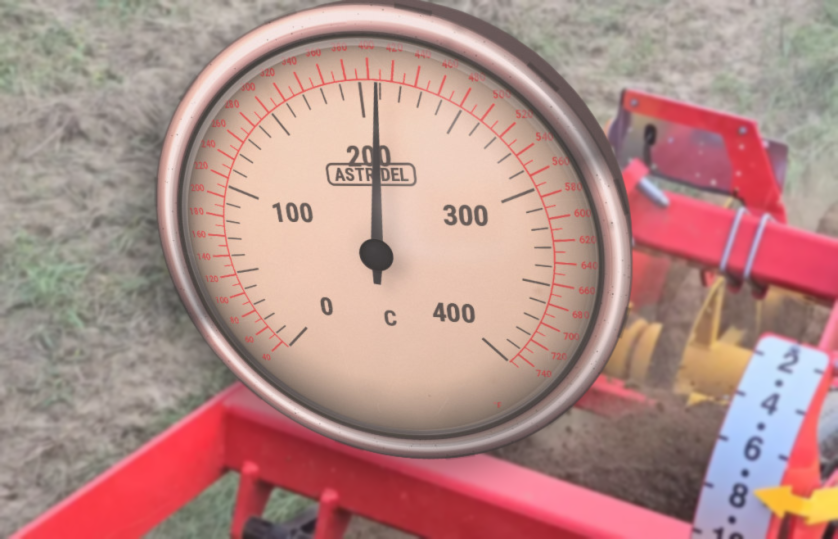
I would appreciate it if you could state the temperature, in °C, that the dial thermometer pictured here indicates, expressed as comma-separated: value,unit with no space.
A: 210,°C
